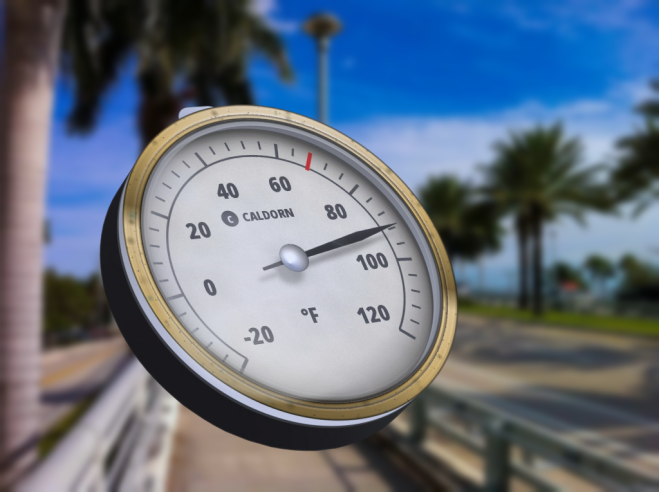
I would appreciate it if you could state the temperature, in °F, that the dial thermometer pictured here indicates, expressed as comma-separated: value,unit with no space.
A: 92,°F
